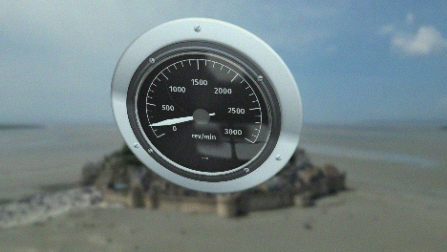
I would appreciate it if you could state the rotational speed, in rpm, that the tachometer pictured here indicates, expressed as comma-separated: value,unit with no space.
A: 200,rpm
